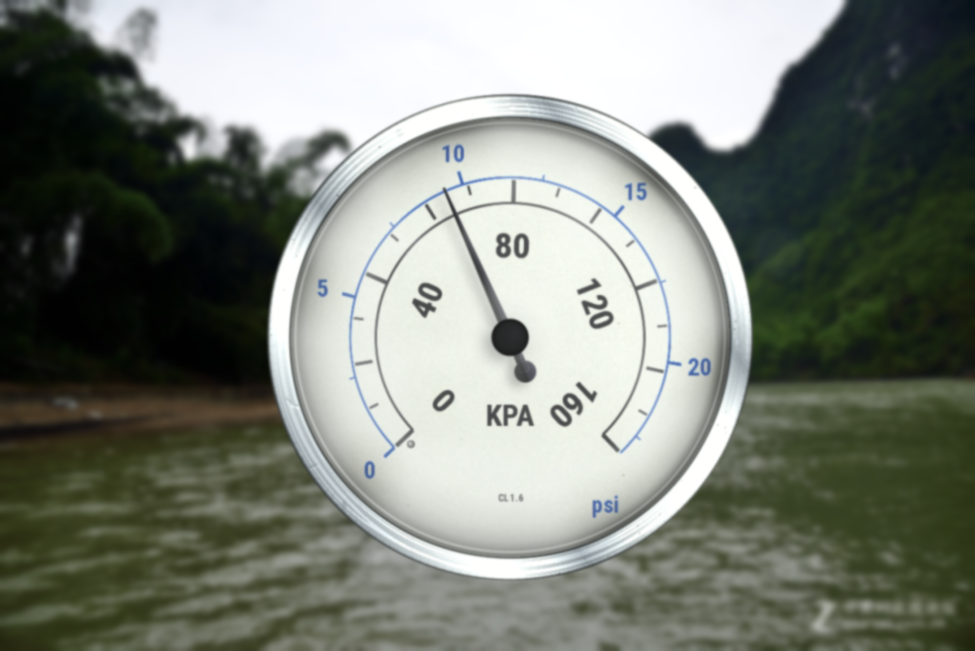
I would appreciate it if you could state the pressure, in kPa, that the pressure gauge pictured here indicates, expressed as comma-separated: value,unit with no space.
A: 65,kPa
